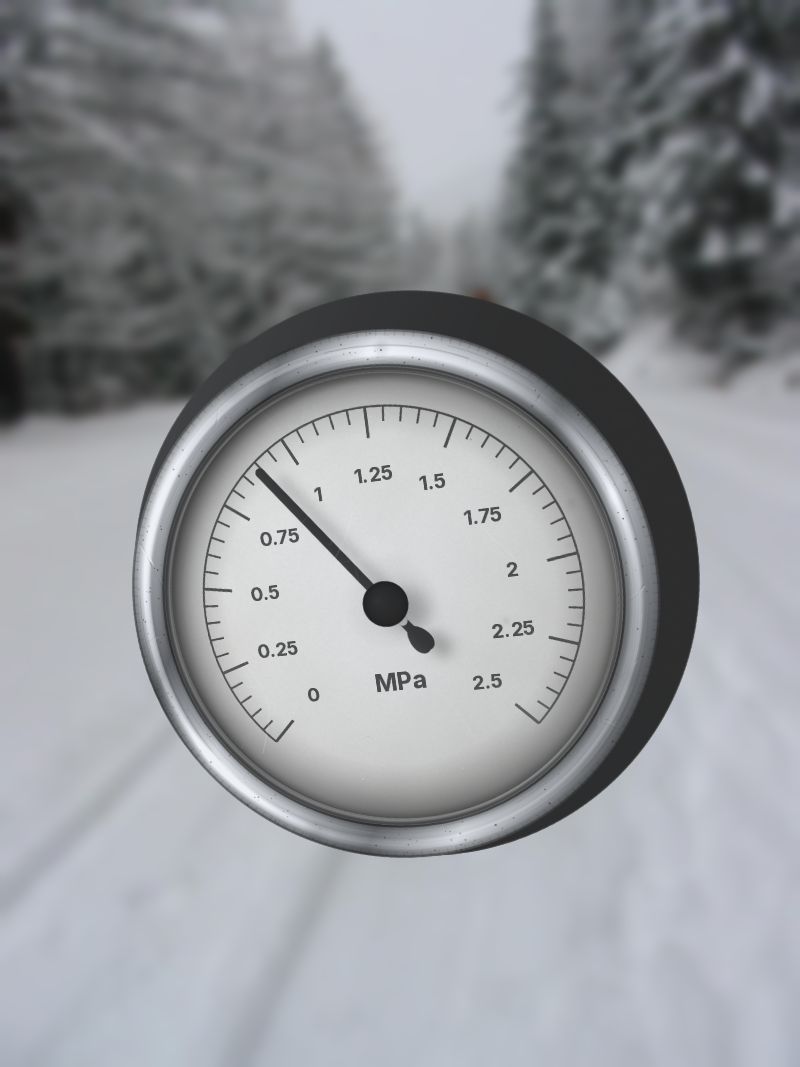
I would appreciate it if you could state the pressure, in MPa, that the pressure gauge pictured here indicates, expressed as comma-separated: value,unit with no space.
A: 0.9,MPa
